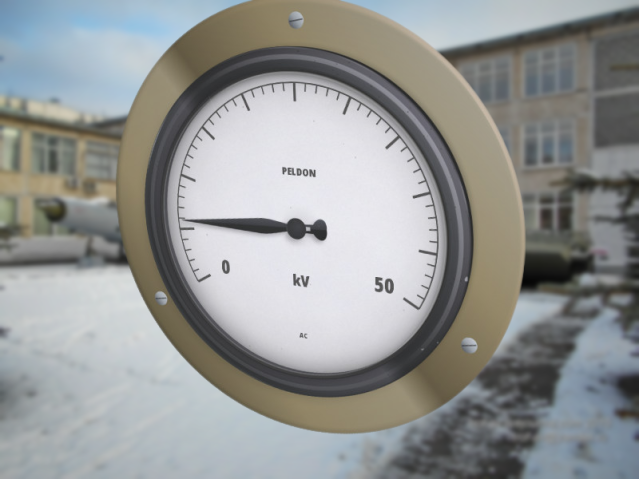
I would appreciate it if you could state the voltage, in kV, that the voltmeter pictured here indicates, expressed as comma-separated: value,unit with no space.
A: 6,kV
